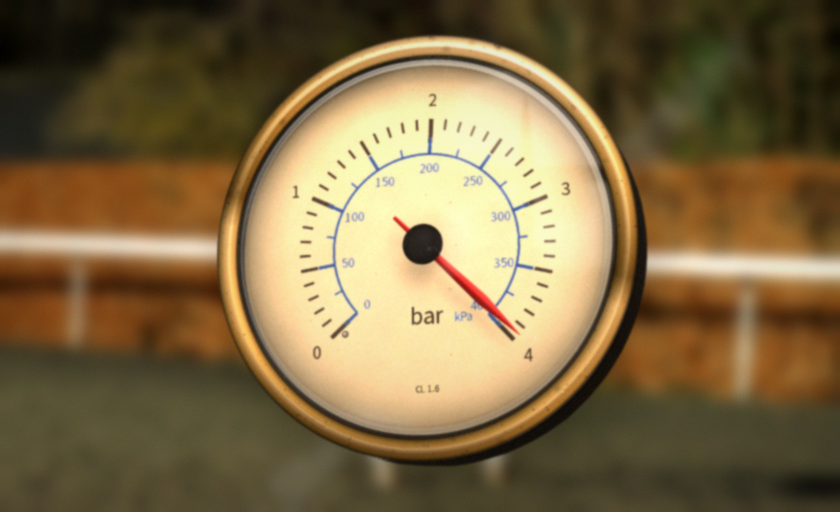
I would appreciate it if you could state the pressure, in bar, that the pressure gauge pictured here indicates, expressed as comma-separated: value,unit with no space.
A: 3.95,bar
